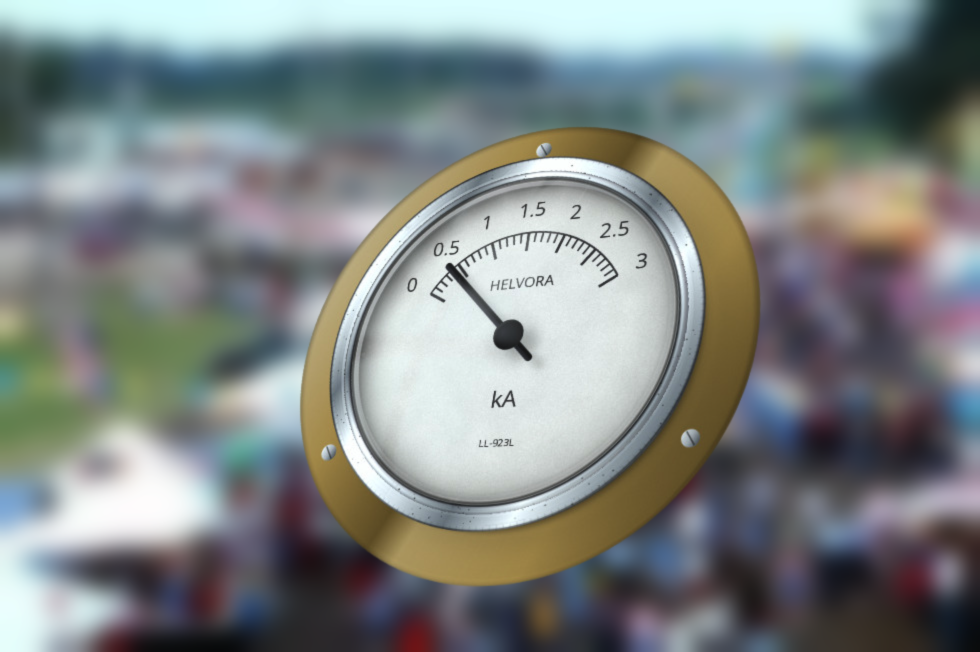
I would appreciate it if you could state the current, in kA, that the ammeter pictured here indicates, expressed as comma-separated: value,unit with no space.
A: 0.4,kA
